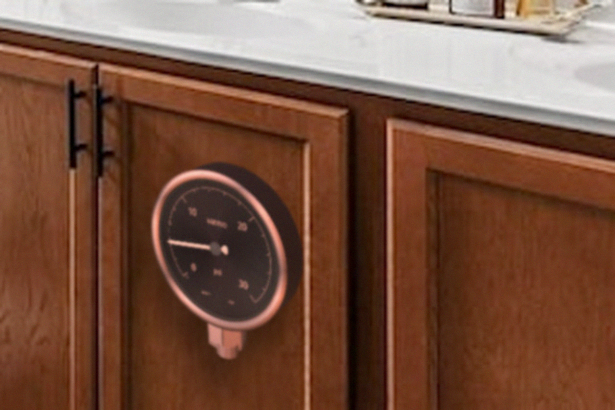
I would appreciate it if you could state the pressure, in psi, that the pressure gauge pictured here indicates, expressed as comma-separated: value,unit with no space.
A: 4,psi
